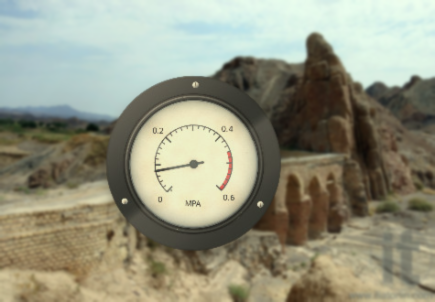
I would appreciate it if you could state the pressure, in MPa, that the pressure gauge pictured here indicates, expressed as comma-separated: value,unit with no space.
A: 0.08,MPa
